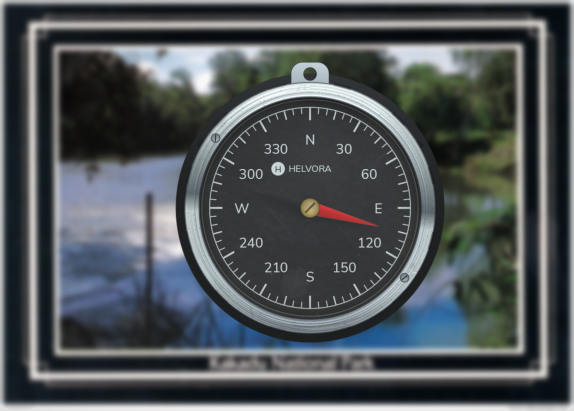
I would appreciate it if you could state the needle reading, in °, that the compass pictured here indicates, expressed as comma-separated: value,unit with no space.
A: 105,°
